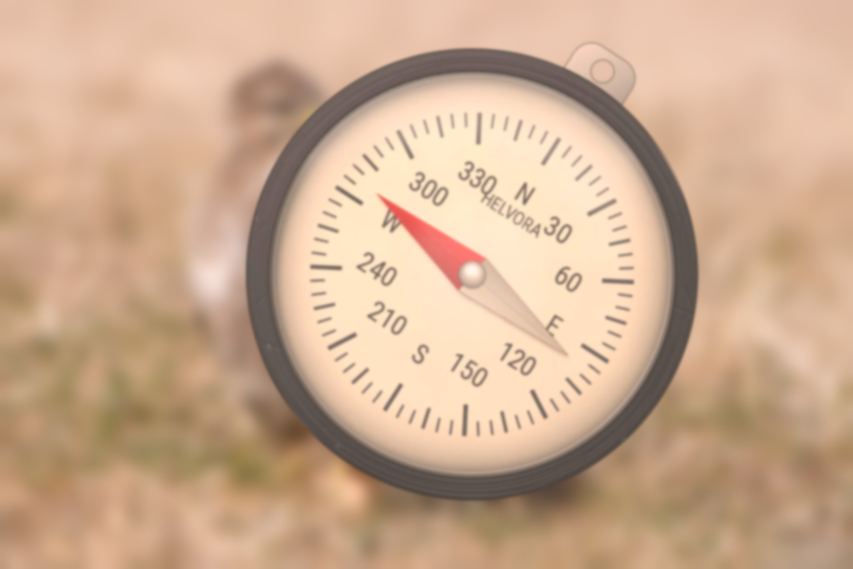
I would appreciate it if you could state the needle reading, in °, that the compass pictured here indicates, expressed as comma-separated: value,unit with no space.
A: 277.5,°
